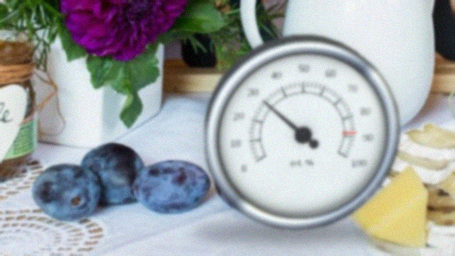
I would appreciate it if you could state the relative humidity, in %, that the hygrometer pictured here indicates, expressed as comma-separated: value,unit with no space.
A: 30,%
